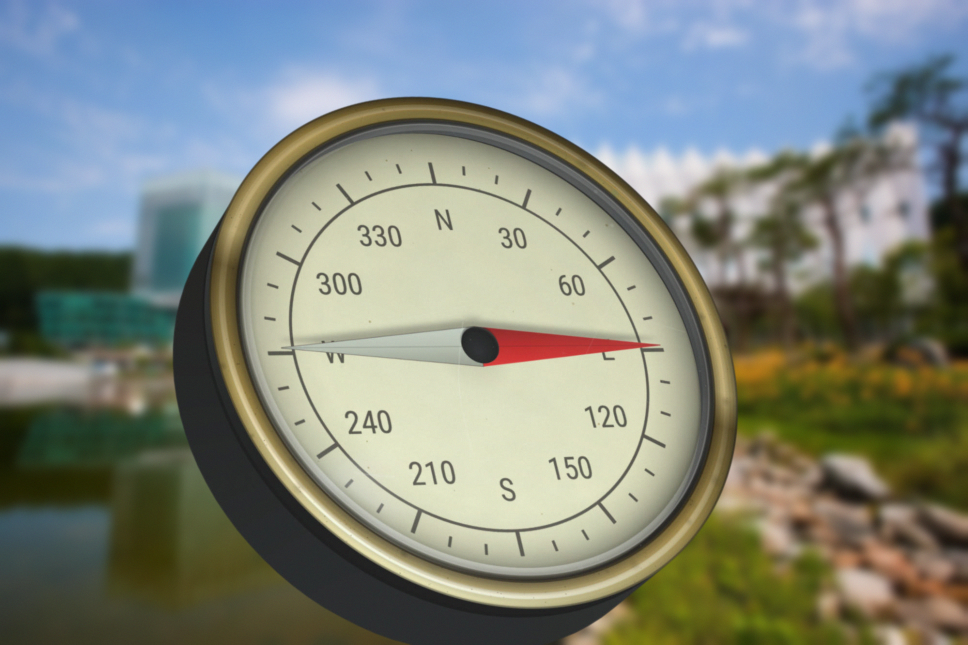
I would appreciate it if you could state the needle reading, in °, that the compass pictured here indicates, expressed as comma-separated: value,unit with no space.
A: 90,°
